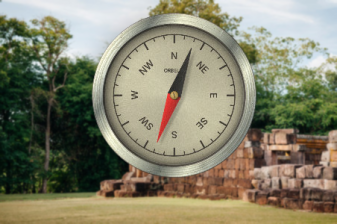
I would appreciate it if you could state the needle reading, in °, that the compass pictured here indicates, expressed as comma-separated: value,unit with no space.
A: 200,°
